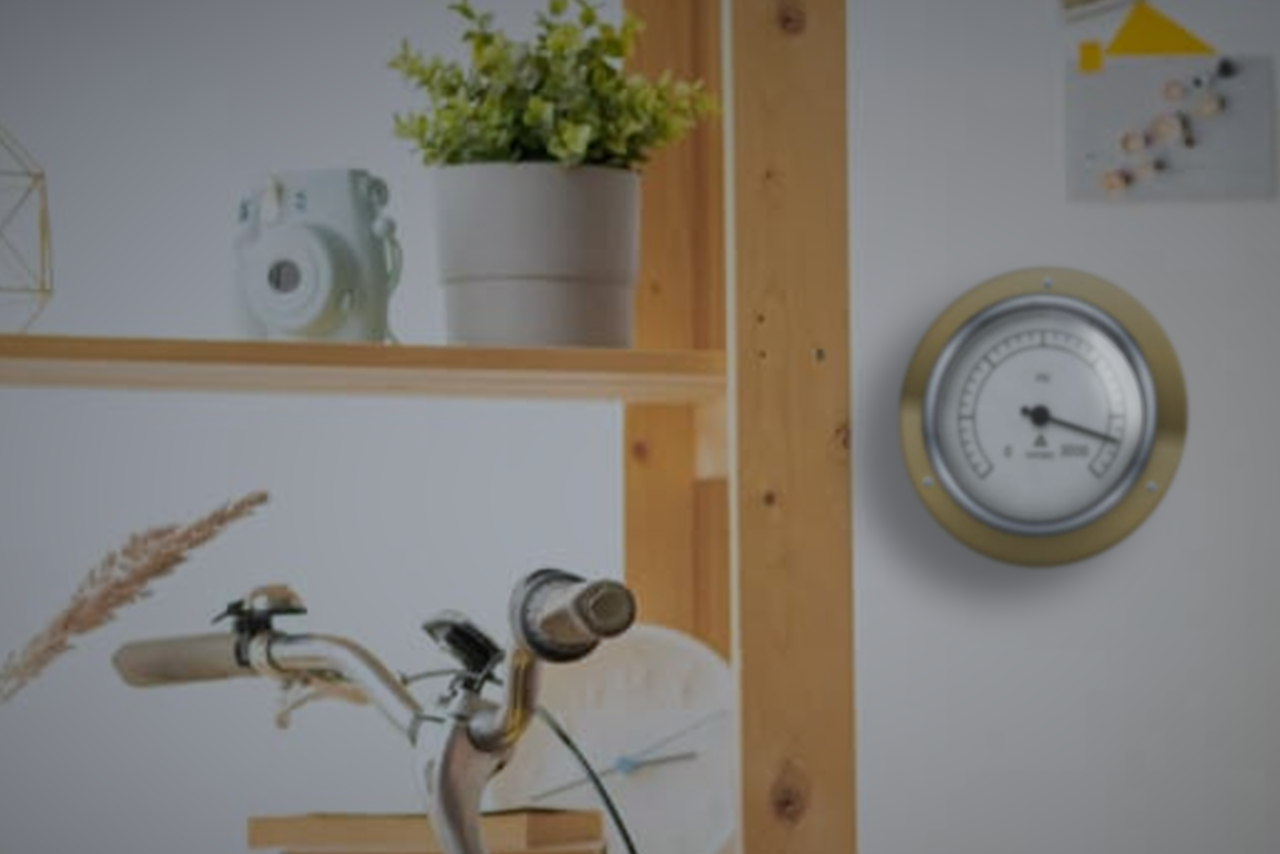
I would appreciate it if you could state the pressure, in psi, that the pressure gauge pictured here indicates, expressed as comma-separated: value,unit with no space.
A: 2700,psi
